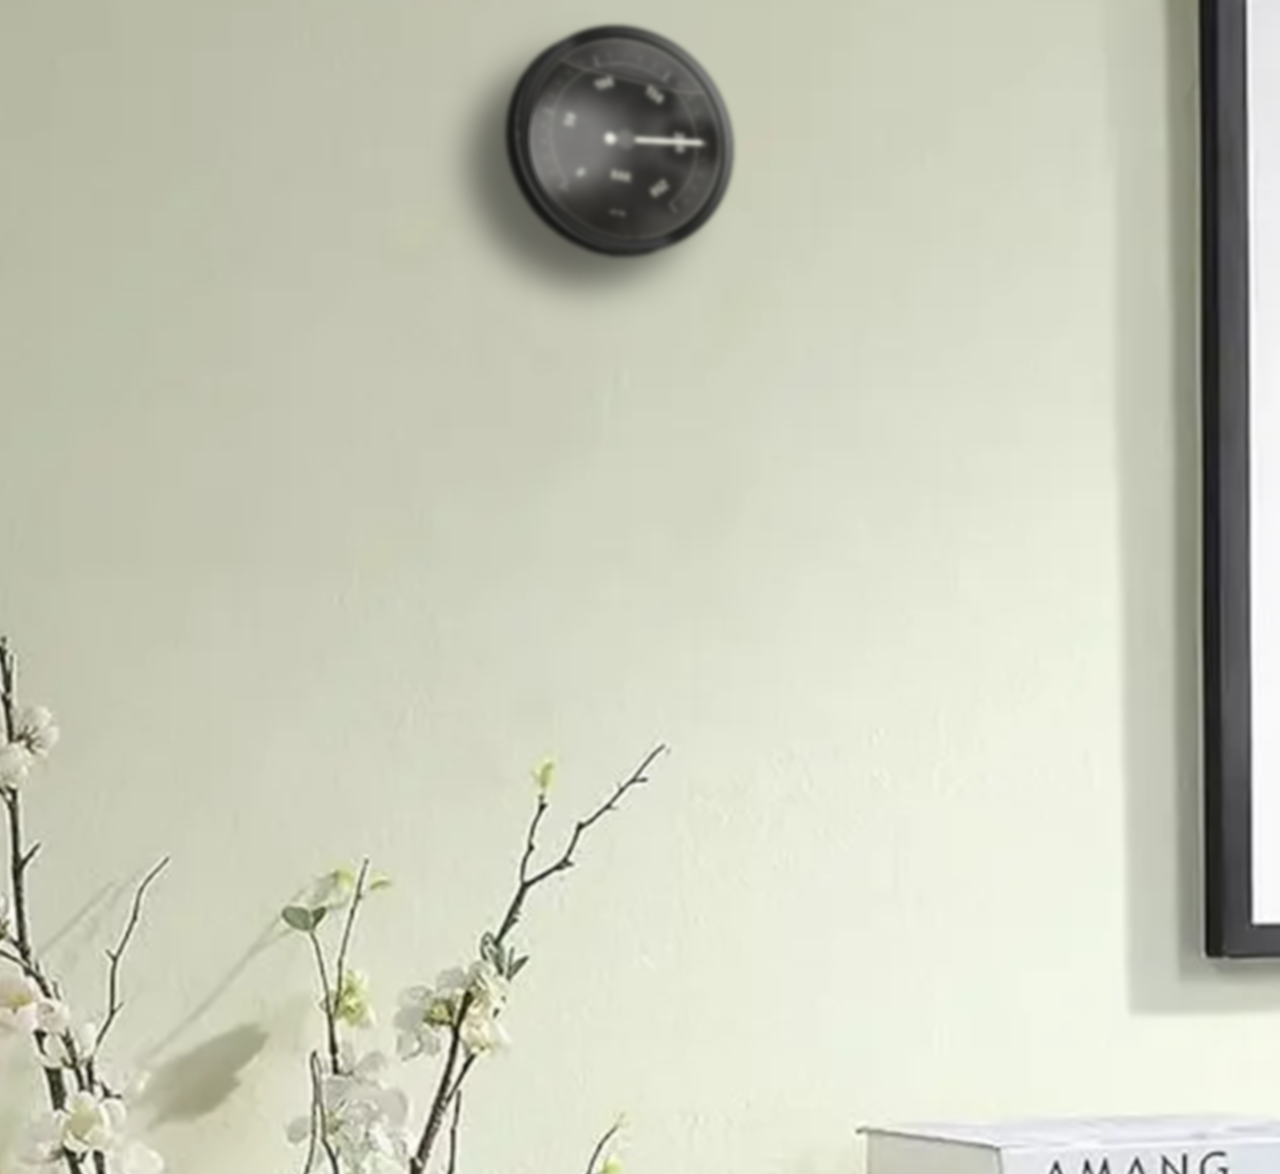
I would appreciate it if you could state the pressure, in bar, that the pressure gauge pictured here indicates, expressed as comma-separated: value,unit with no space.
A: 200,bar
